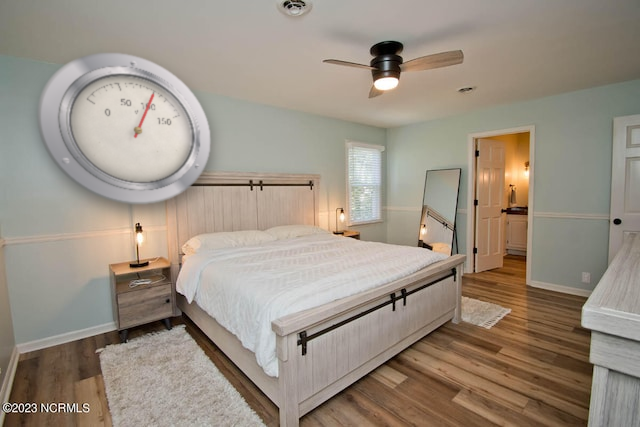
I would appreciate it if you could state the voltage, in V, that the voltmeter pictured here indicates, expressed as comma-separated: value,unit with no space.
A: 100,V
